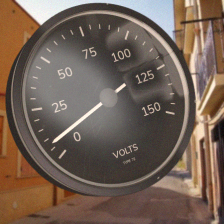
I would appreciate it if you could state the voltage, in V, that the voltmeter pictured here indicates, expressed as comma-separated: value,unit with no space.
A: 7.5,V
